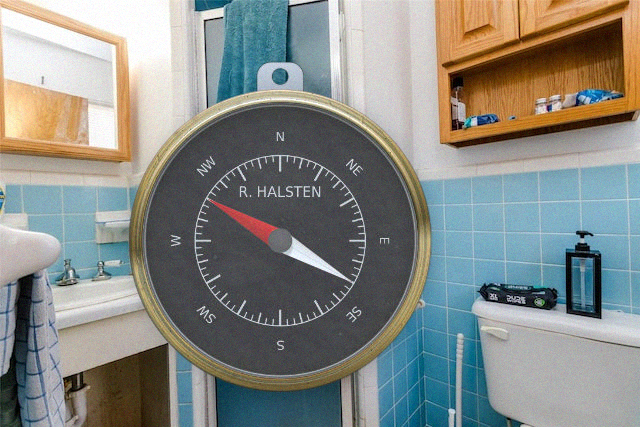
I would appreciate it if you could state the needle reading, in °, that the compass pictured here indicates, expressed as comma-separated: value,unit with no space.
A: 300,°
